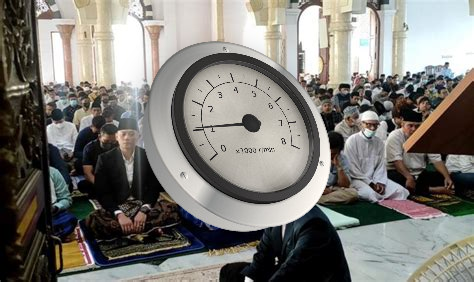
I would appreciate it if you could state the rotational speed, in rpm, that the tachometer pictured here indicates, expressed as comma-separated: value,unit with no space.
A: 1000,rpm
